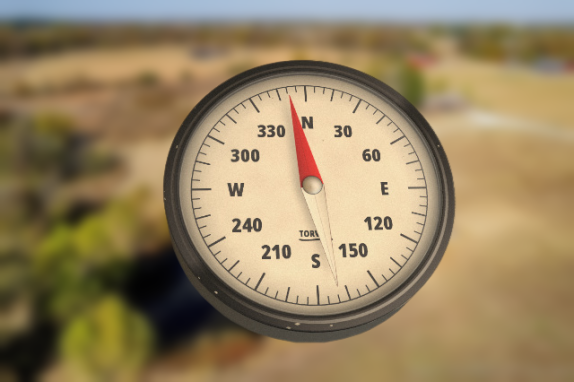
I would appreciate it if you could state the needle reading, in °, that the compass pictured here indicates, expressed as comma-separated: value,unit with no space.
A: 350,°
